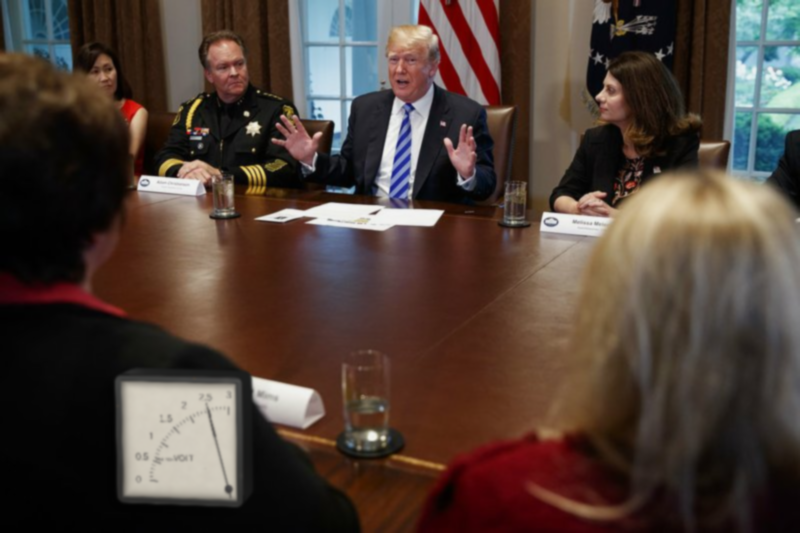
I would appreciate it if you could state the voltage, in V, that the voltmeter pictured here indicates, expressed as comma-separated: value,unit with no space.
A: 2.5,V
